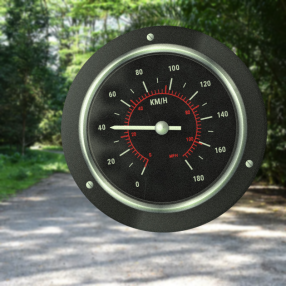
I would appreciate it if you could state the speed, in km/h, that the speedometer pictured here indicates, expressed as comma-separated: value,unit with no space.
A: 40,km/h
